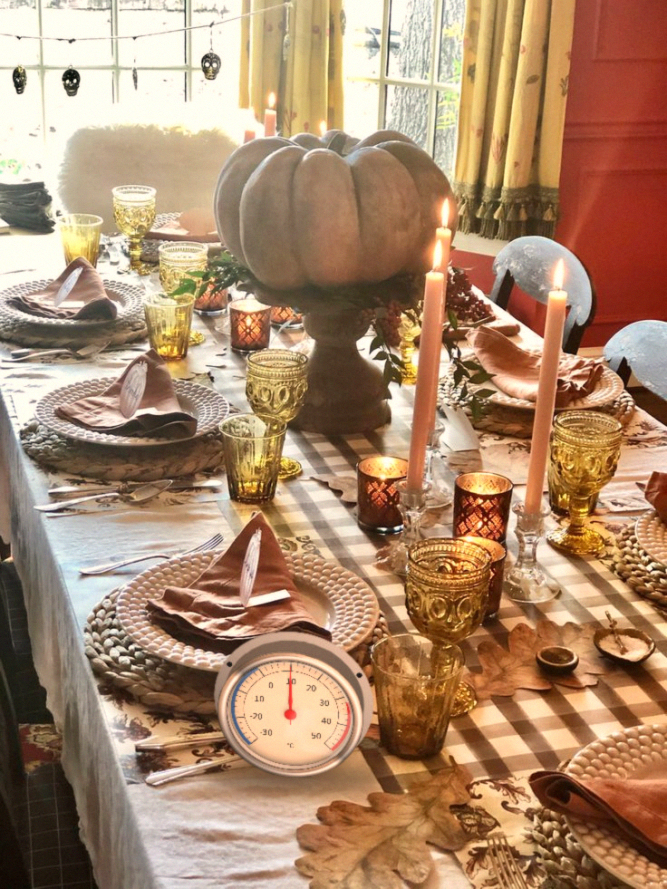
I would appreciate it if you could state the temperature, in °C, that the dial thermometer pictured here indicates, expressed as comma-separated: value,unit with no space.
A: 10,°C
